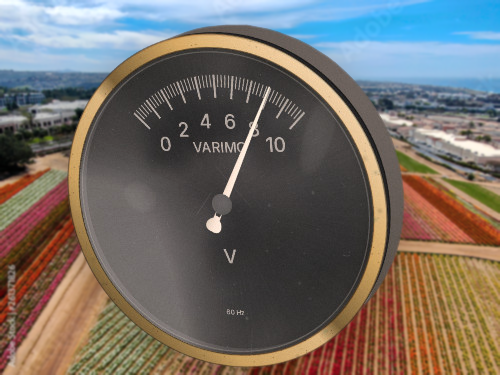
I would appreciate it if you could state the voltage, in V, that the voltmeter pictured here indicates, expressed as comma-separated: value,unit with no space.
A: 8,V
